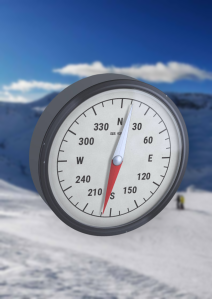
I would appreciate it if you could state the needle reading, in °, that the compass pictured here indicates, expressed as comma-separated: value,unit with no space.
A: 190,°
